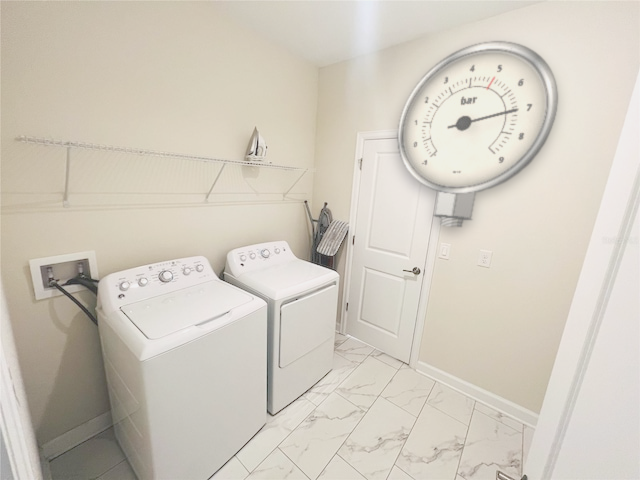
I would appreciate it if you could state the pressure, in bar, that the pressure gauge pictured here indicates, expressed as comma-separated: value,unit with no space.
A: 7,bar
